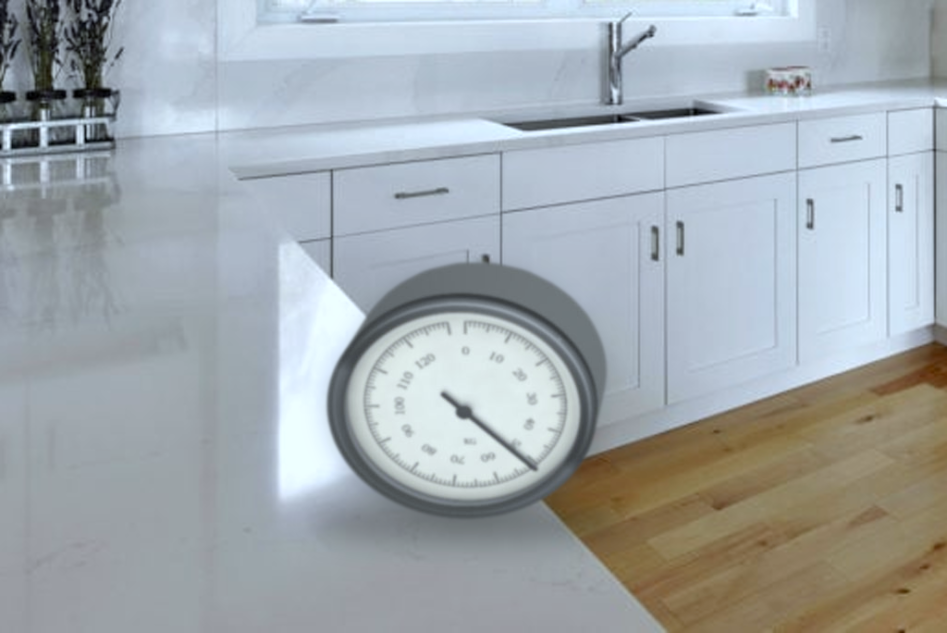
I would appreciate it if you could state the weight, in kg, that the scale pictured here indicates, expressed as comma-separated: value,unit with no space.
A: 50,kg
